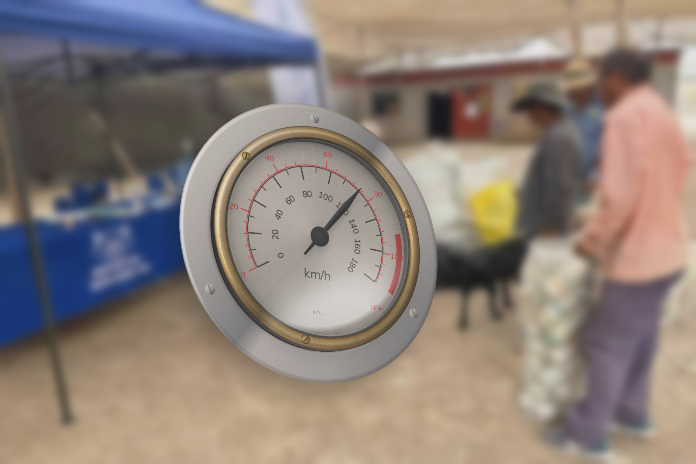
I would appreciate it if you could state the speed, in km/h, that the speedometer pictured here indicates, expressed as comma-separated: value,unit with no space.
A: 120,km/h
